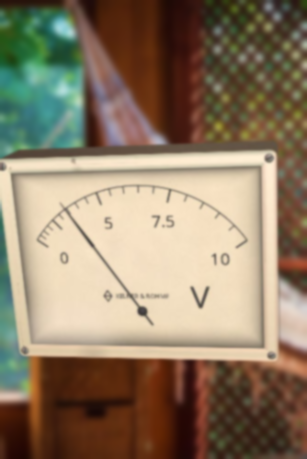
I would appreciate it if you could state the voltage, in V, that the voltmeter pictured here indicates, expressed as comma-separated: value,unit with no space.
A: 3.5,V
